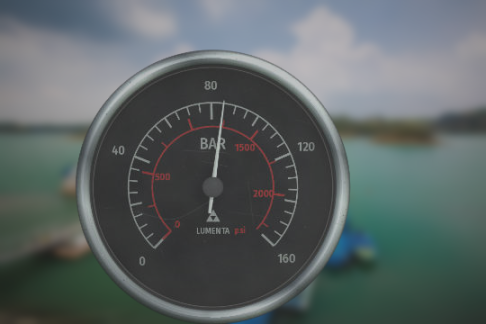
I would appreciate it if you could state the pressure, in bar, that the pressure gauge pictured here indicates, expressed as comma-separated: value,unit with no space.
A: 85,bar
